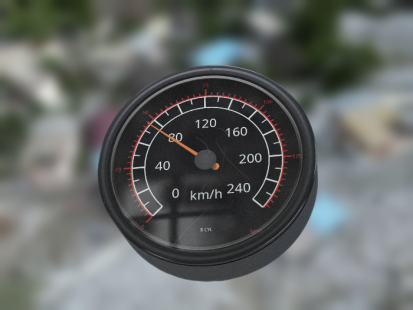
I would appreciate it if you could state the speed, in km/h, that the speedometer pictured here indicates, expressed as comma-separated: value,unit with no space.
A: 75,km/h
